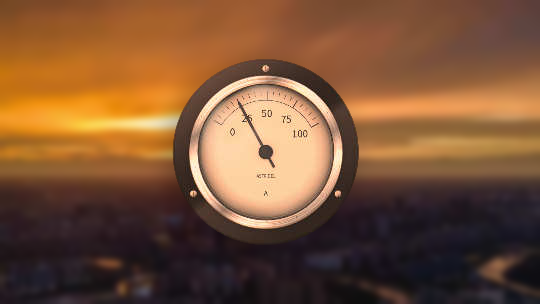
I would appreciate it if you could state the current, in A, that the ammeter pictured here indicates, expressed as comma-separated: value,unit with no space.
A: 25,A
